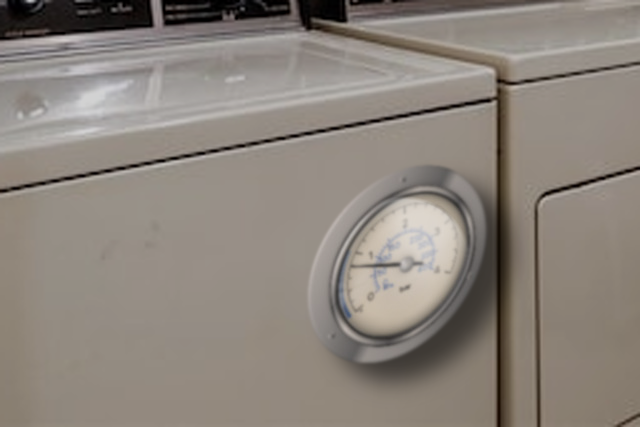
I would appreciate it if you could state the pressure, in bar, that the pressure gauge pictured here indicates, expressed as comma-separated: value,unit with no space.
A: 0.8,bar
